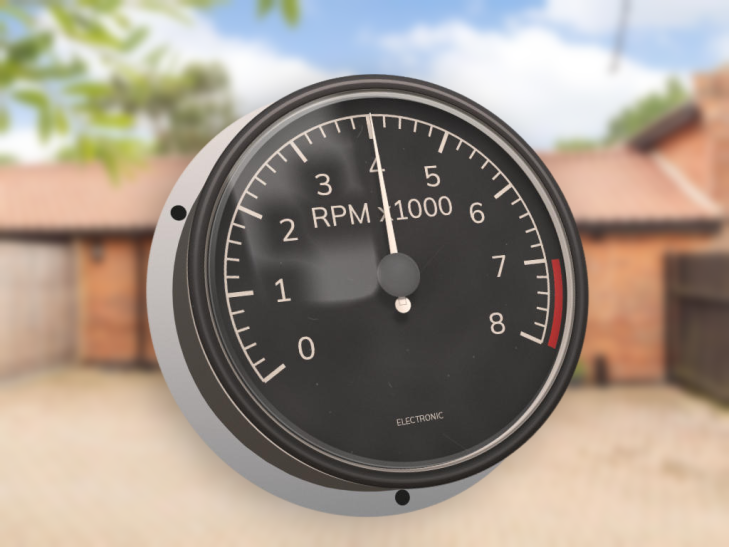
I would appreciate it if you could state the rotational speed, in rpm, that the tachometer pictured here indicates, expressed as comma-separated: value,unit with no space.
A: 4000,rpm
